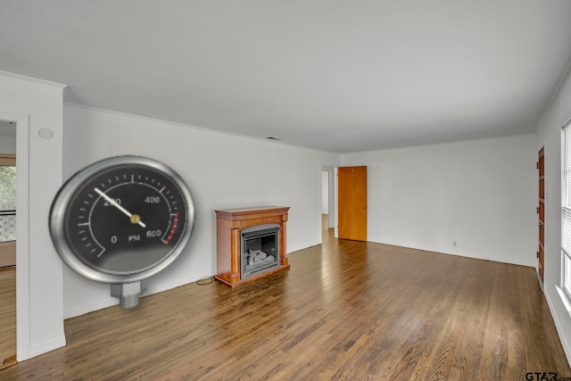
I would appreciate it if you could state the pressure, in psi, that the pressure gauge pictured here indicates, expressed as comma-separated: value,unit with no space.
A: 200,psi
